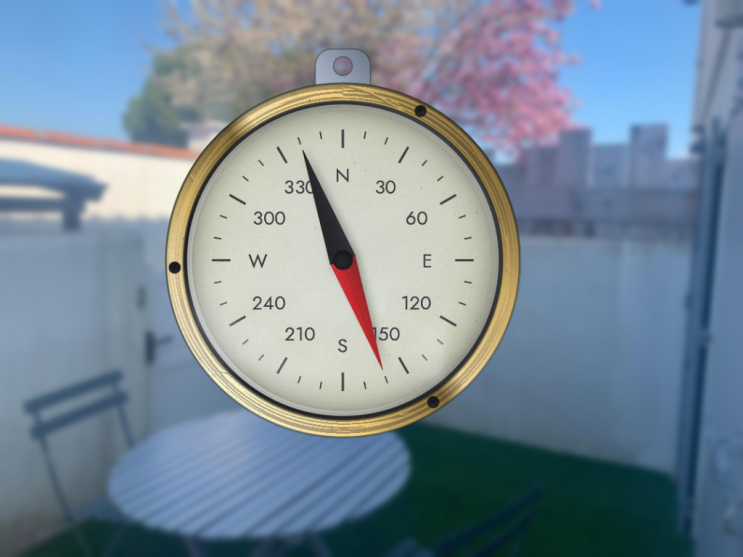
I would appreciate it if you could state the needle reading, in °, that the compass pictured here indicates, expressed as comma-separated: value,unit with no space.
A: 160,°
